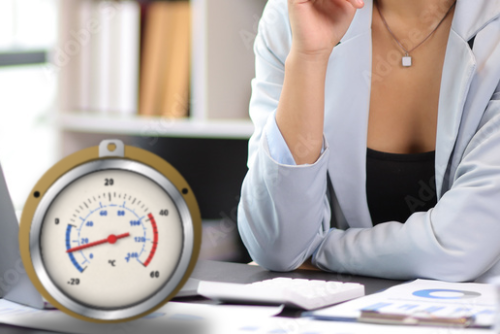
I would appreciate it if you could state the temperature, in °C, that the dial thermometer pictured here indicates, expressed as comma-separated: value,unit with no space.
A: -10,°C
